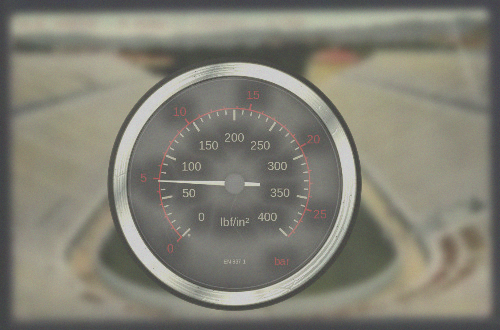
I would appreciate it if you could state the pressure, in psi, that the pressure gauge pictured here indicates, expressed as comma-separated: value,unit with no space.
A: 70,psi
